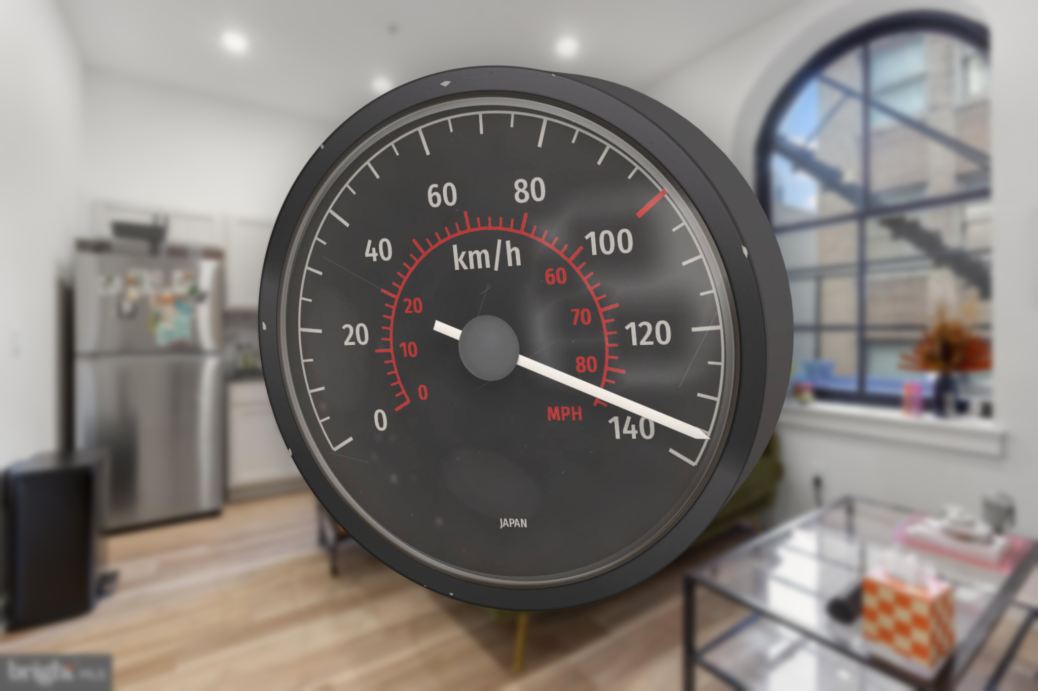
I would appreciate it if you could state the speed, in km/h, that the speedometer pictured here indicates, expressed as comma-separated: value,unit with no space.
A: 135,km/h
